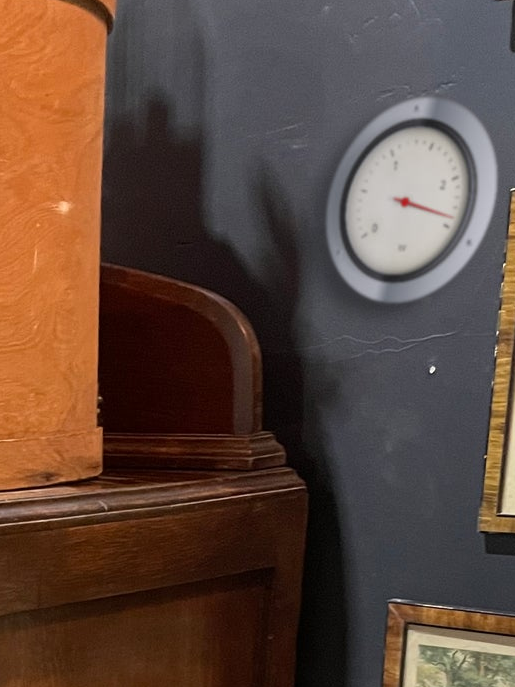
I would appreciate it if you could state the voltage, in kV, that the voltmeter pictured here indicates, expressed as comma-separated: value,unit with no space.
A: 2.4,kV
